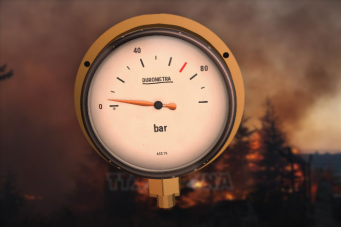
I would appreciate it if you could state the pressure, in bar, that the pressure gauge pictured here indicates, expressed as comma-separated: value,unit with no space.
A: 5,bar
